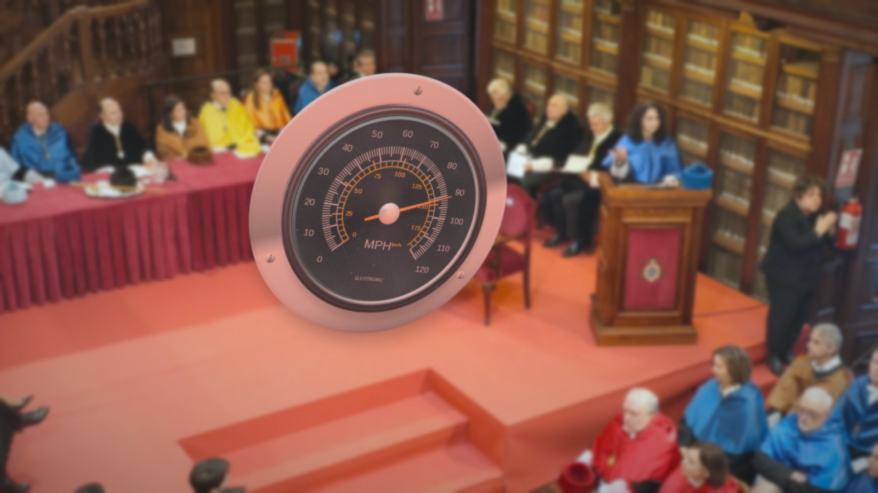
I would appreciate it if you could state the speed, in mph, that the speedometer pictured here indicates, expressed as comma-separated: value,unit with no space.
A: 90,mph
